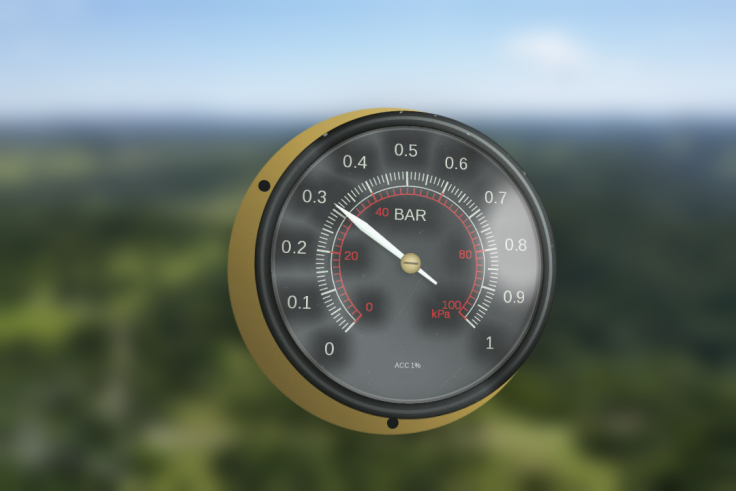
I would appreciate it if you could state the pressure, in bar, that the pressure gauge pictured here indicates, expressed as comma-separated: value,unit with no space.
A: 0.31,bar
